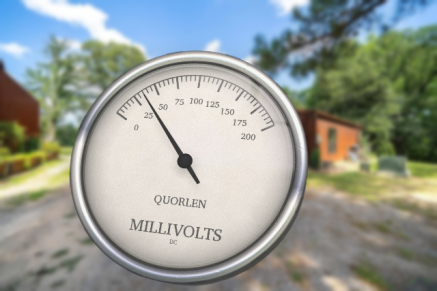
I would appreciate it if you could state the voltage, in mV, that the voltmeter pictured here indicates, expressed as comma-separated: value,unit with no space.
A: 35,mV
